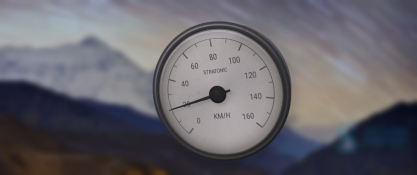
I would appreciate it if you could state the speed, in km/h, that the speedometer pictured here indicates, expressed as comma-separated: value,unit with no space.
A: 20,km/h
